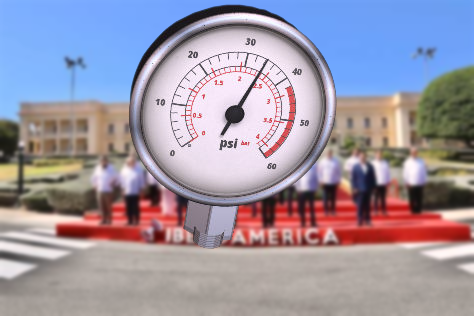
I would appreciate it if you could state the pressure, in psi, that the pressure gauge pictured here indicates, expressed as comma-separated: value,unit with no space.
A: 34,psi
